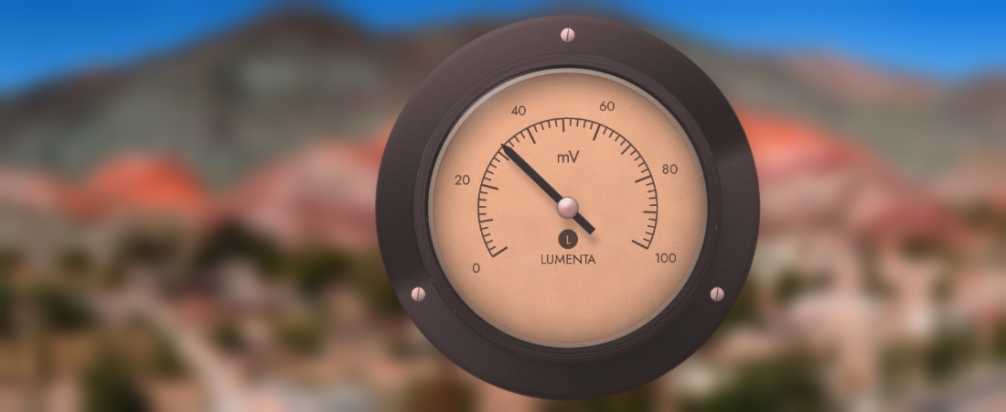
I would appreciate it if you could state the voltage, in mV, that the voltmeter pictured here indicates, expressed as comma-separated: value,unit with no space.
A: 32,mV
